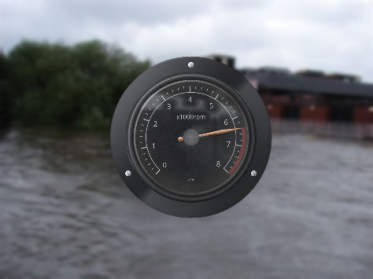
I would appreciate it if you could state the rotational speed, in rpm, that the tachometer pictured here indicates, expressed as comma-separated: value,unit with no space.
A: 6400,rpm
